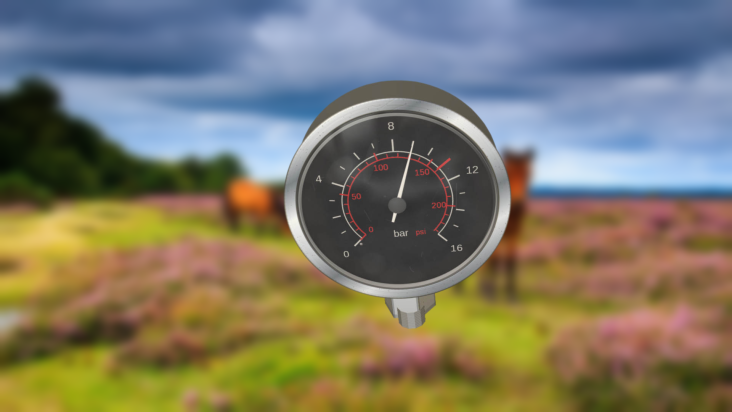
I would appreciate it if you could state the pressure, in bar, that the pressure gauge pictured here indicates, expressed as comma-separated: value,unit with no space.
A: 9,bar
